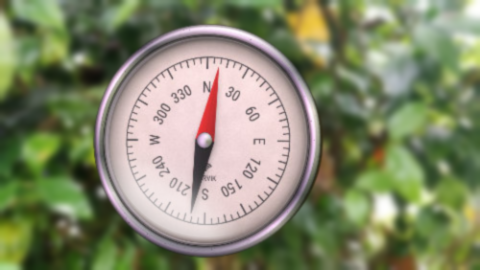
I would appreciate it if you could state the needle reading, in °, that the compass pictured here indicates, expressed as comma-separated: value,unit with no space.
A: 10,°
